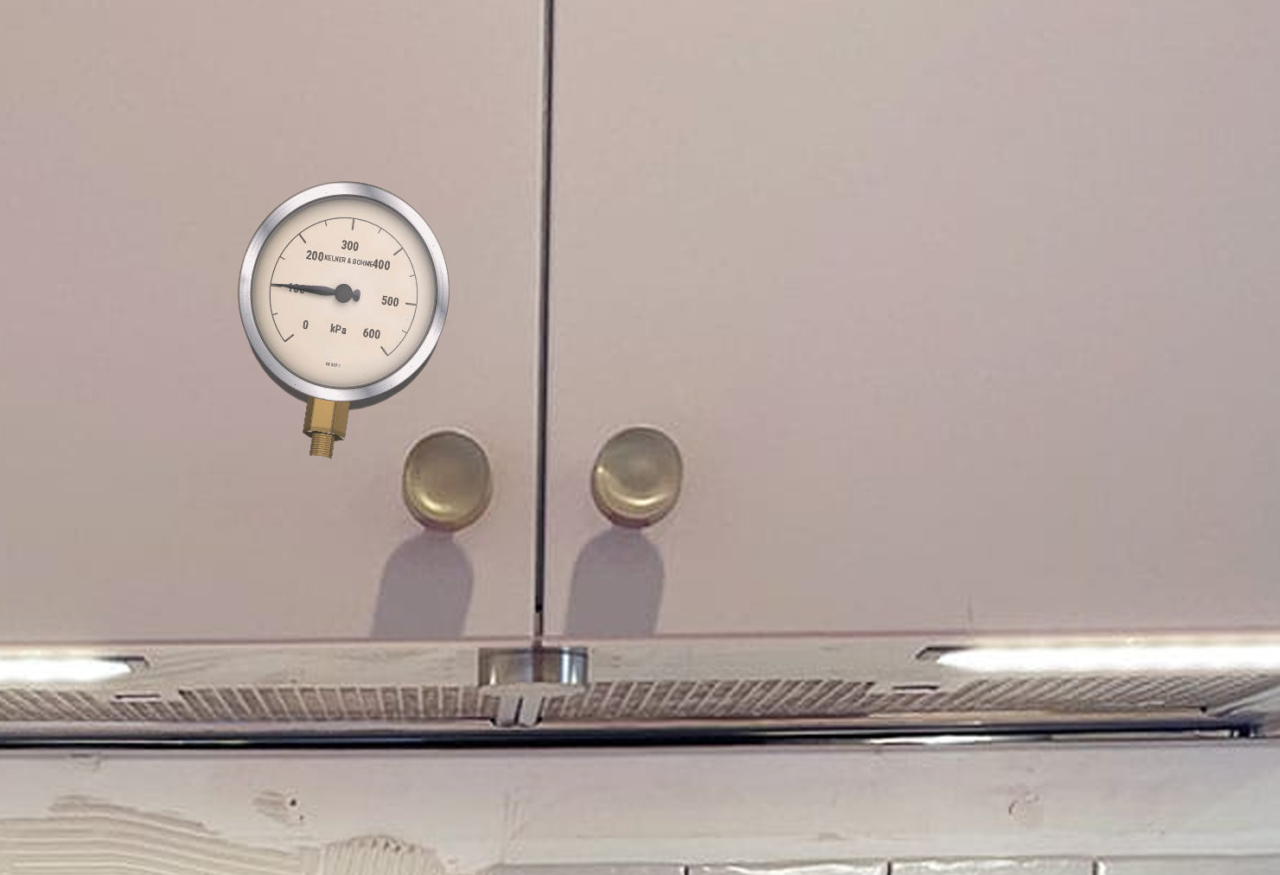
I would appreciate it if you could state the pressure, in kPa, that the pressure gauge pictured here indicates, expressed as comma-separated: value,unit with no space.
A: 100,kPa
